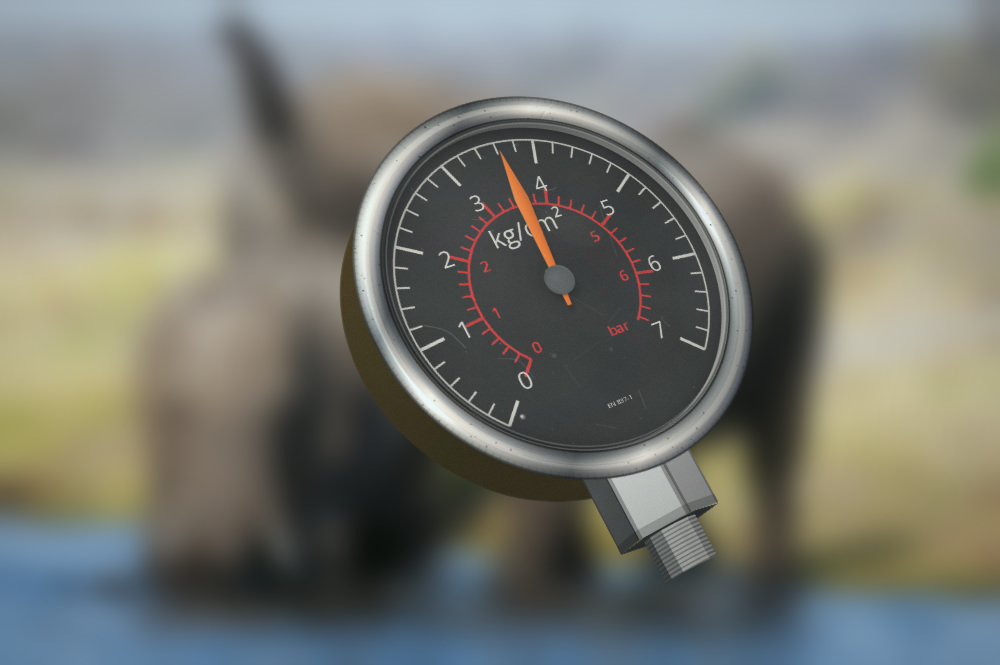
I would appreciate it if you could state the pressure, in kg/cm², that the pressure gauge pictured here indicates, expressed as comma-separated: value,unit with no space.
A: 3.6,kg/cm²
